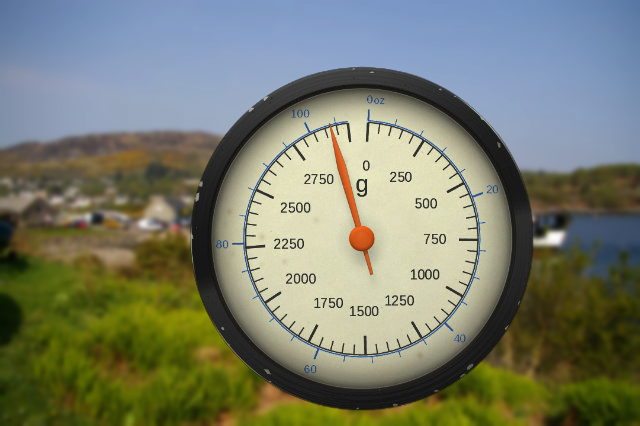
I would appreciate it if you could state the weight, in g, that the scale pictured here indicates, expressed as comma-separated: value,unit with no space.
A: 2925,g
